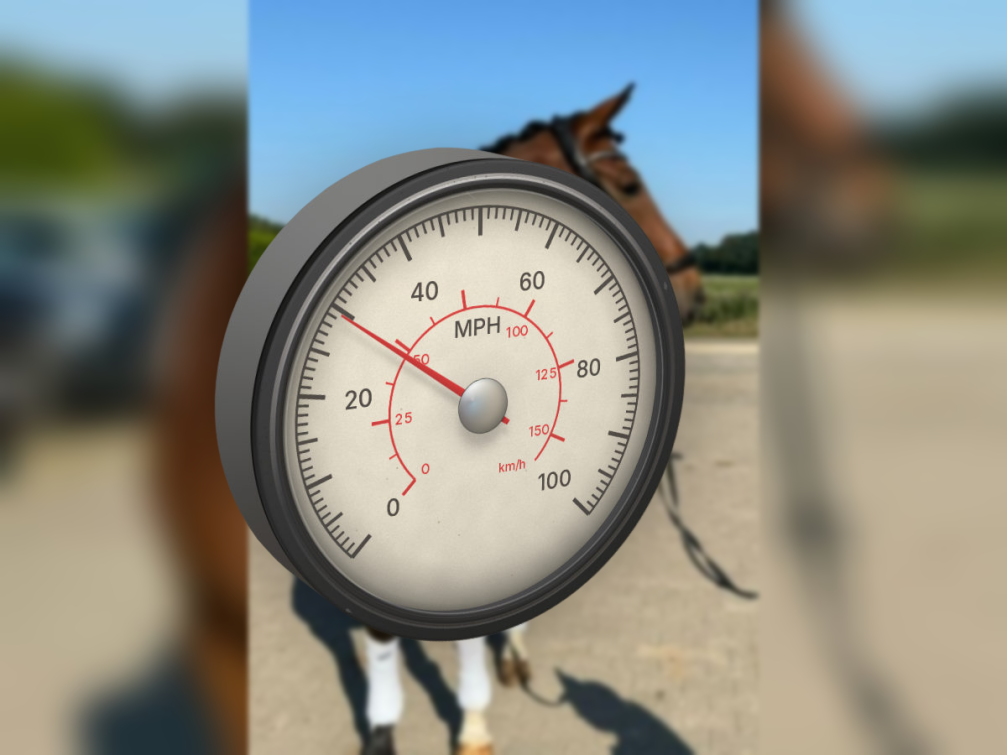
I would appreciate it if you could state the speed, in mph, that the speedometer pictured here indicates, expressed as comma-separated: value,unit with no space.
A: 29.5,mph
